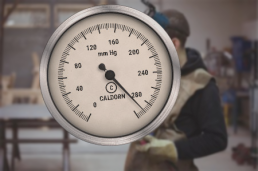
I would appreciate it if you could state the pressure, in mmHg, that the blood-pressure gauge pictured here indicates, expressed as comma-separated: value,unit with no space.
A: 290,mmHg
